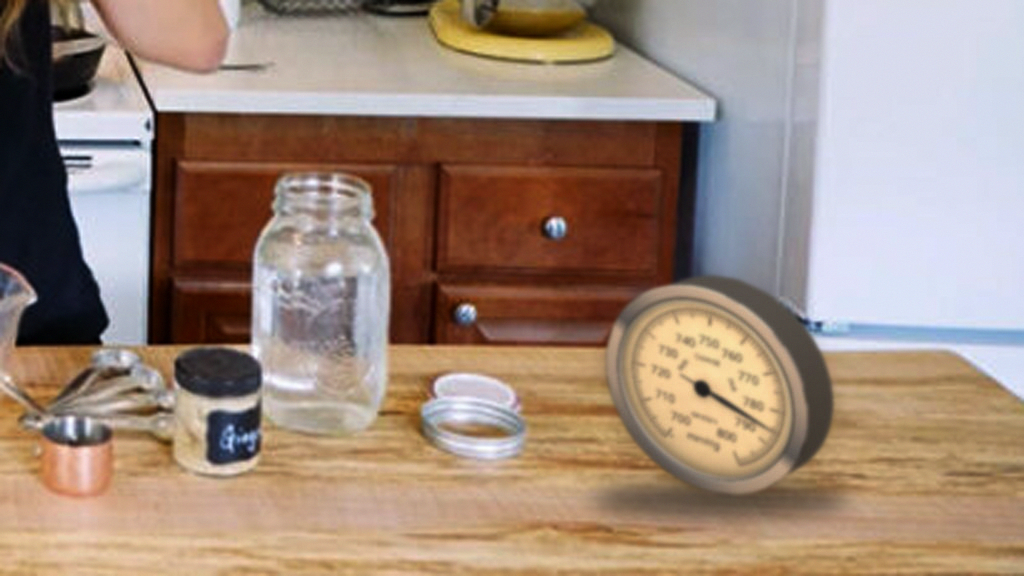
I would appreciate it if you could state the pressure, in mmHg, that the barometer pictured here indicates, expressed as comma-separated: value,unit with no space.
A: 785,mmHg
